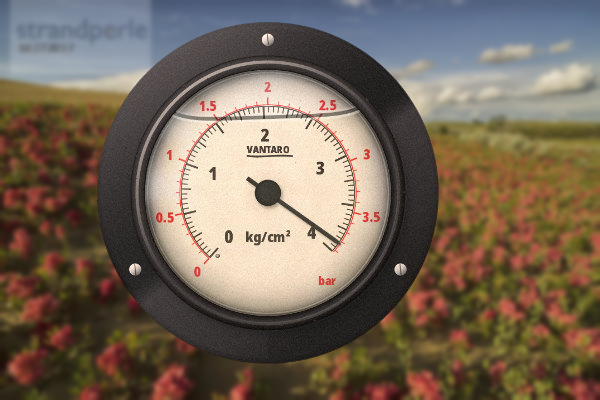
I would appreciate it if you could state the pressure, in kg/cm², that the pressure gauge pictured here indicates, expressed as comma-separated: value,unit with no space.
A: 3.9,kg/cm²
